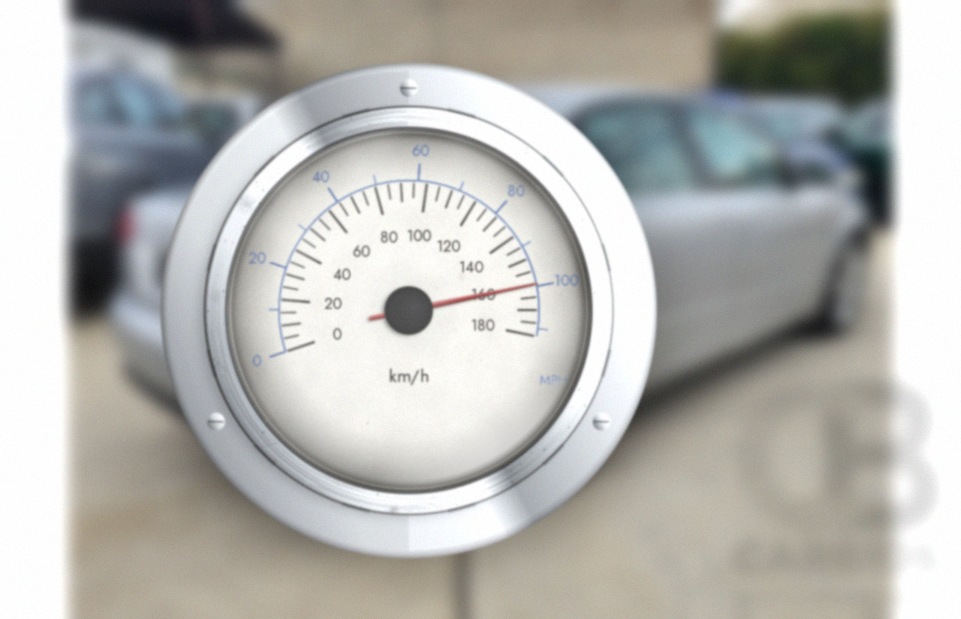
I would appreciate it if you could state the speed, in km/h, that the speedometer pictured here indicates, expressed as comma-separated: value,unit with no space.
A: 160,km/h
